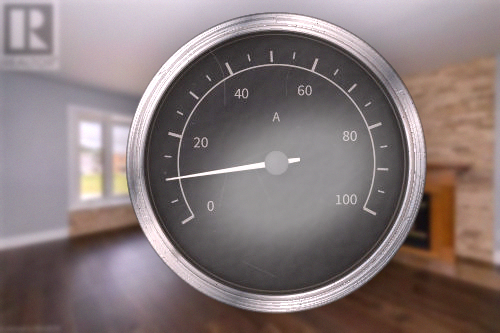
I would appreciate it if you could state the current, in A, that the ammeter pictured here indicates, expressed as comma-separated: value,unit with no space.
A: 10,A
